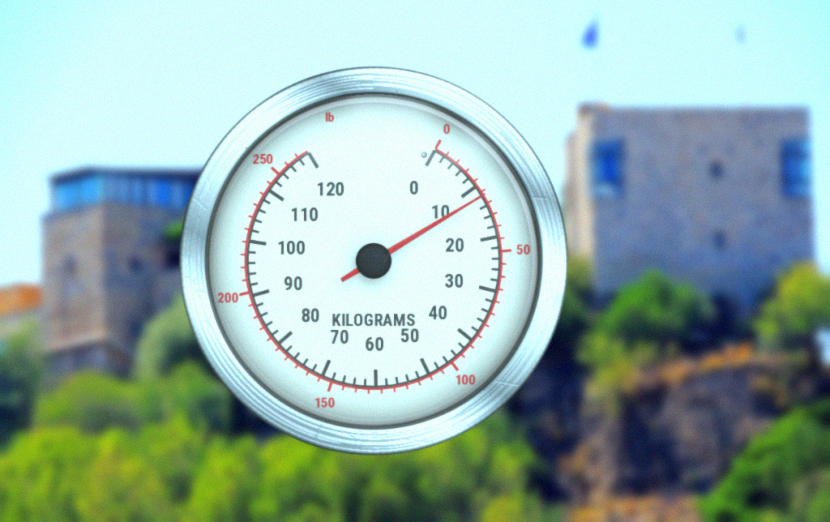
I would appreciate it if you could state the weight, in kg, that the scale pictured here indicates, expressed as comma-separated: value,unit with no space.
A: 12,kg
